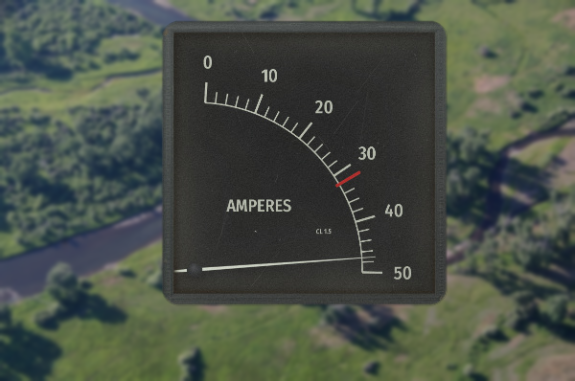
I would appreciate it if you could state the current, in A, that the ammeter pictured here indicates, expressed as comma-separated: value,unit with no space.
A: 47,A
